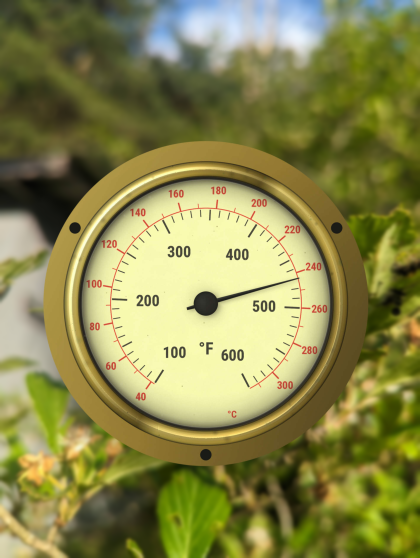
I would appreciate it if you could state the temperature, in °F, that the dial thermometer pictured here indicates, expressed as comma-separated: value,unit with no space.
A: 470,°F
